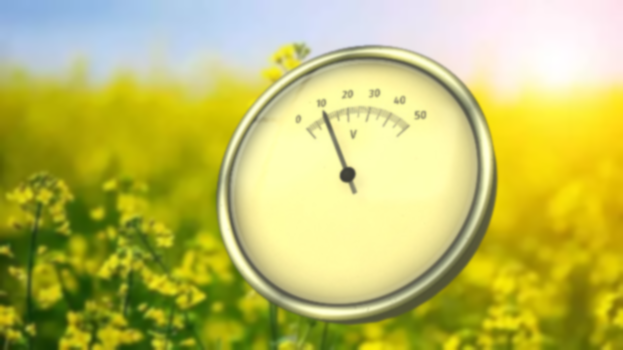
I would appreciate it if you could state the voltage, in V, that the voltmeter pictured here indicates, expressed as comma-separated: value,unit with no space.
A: 10,V
